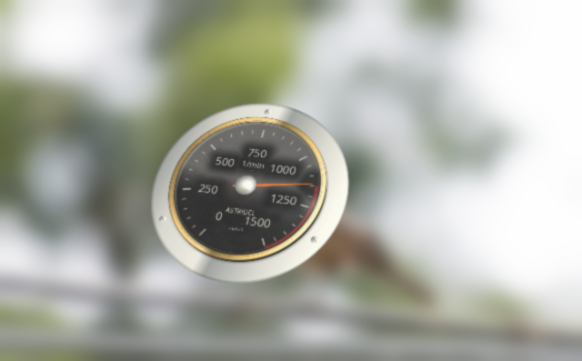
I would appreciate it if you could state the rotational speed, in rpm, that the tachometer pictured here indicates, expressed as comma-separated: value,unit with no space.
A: 1150,rpm
